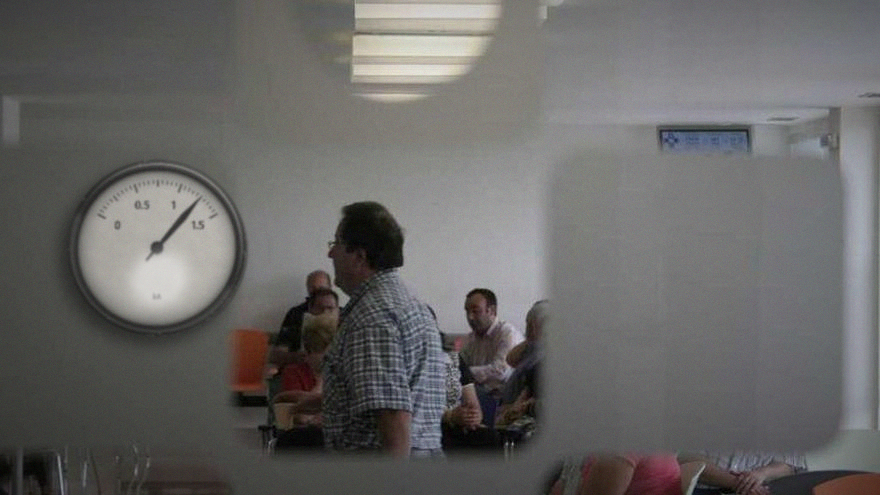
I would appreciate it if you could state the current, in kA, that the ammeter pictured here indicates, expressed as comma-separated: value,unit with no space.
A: 1.25,kA
